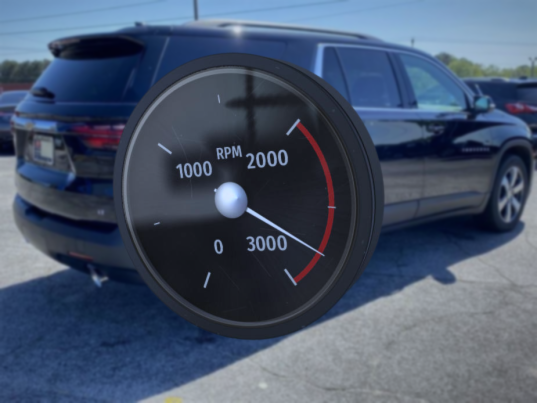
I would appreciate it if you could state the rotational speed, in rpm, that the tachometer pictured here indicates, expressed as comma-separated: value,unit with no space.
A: 2750,rpm
